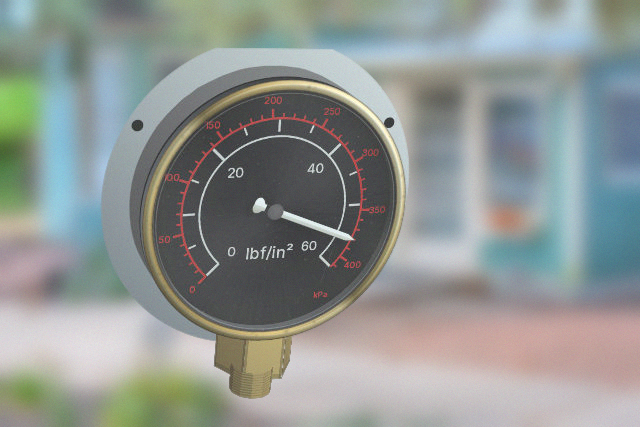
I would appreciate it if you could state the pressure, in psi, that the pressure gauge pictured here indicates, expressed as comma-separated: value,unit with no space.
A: 55,psi
